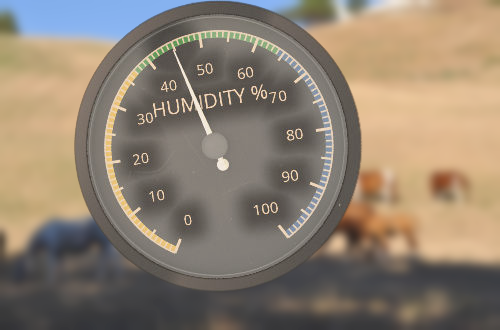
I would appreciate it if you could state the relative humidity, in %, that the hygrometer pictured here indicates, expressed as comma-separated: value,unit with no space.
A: 45,%
